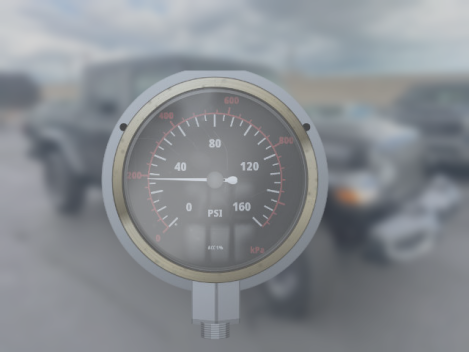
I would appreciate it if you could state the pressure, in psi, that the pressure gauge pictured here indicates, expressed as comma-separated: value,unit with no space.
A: 27.5,psi
